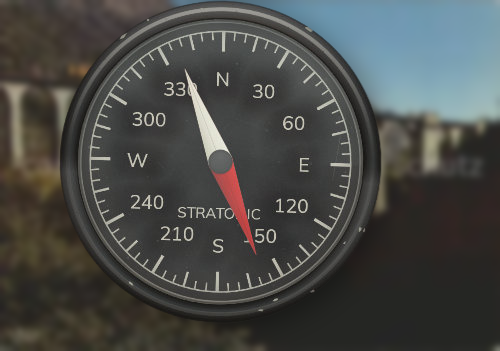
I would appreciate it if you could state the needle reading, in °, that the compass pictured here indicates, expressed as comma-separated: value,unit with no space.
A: 157.5,°
